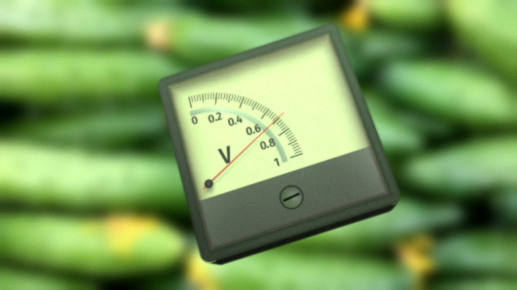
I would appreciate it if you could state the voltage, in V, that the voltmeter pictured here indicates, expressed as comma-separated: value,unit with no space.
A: 0.7,V
